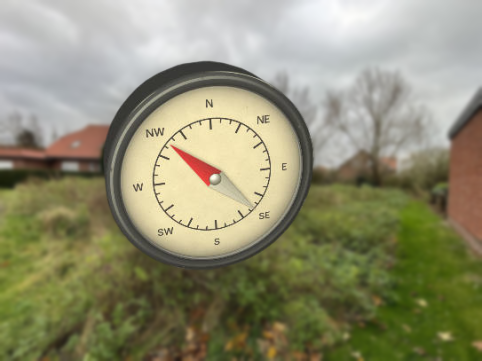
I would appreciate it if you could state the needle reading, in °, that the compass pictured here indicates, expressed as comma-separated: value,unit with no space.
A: 315,°
